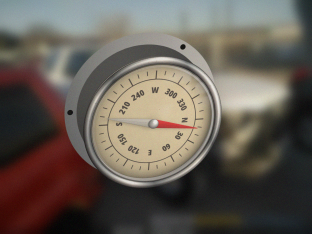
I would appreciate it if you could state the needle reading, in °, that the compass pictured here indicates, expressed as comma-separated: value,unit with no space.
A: 10,°
